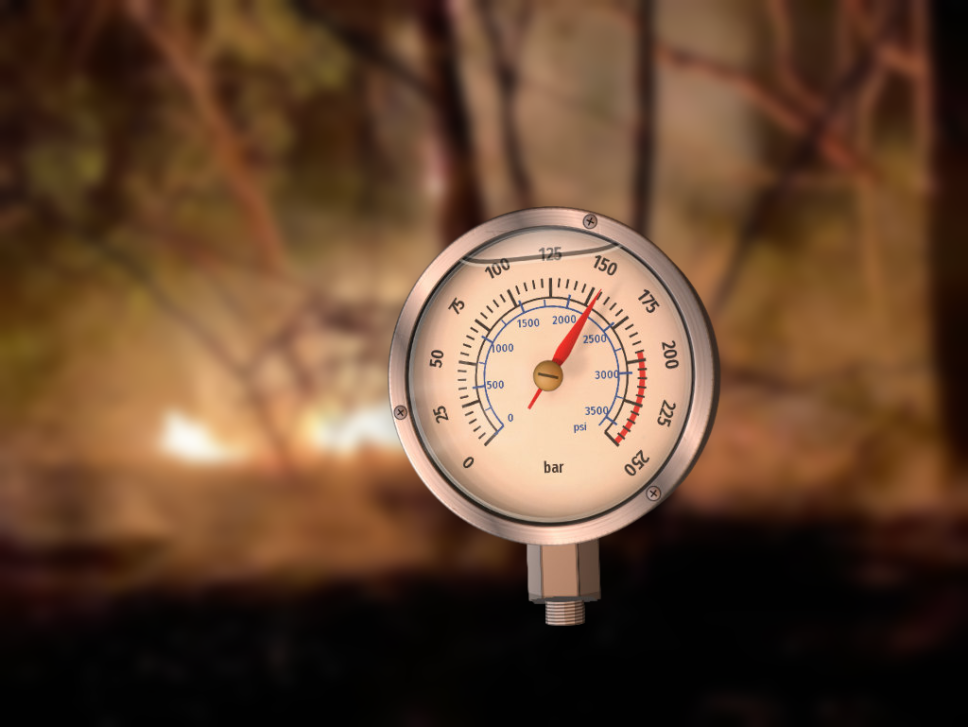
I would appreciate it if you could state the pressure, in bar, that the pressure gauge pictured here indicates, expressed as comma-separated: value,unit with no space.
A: 155,bar
